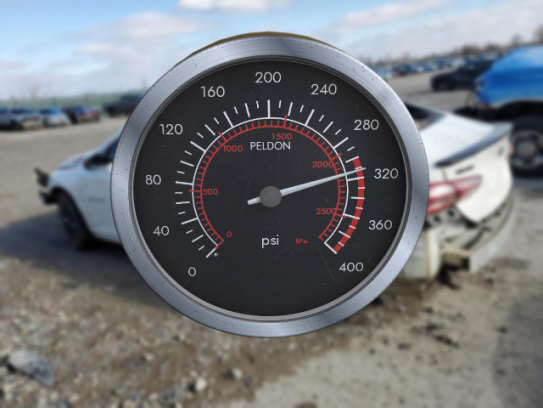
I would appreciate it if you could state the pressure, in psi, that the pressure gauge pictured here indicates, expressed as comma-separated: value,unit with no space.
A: 310,psi
